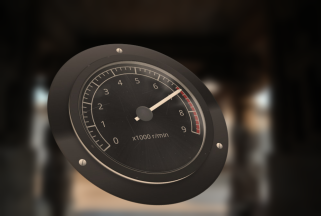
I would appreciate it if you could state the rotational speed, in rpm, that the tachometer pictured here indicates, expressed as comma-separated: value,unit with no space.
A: 7000,rpm
